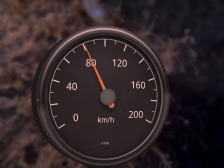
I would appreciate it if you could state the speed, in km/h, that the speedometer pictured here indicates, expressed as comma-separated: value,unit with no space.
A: 80,km/h
